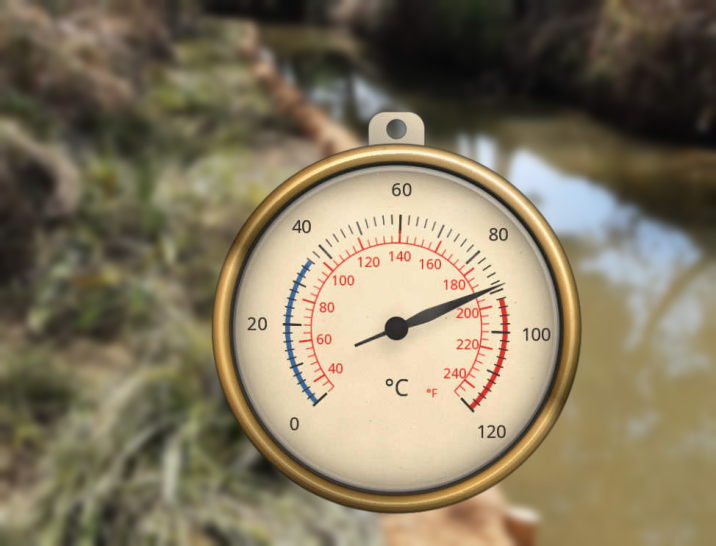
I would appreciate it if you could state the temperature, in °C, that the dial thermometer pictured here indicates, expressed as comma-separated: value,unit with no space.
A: 89,°C
